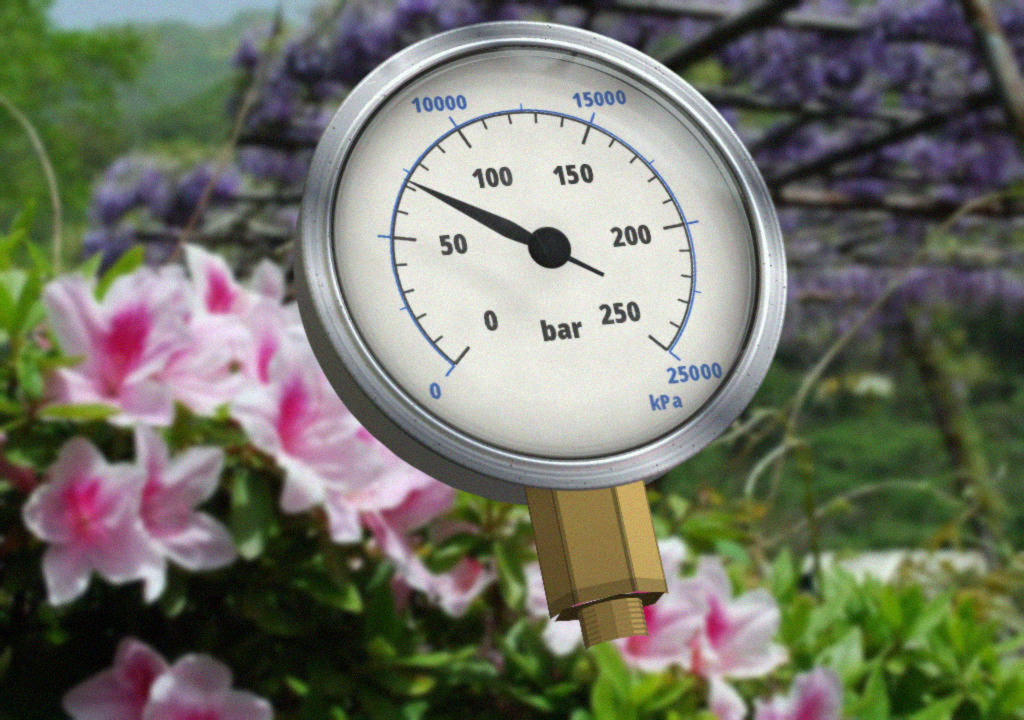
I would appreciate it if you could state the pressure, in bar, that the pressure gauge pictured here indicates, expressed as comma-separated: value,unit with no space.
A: 70,bar
